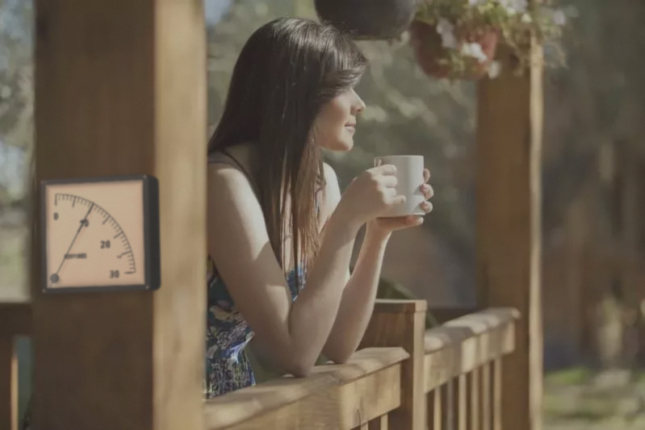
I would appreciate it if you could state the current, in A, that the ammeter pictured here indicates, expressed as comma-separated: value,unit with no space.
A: 10,A
